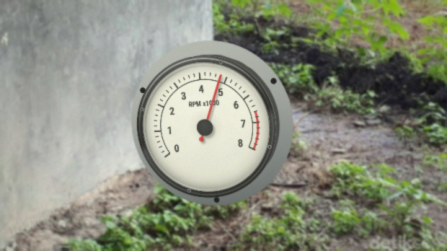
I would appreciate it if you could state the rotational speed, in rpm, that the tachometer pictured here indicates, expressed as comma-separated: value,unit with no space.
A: 4800,rpm
